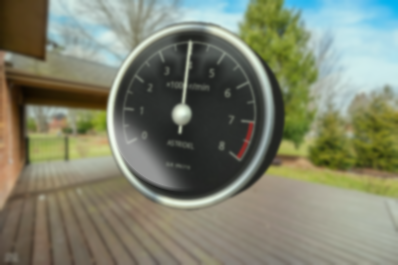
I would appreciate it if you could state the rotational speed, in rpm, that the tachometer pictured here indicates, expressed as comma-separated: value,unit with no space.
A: 4000,rpm
